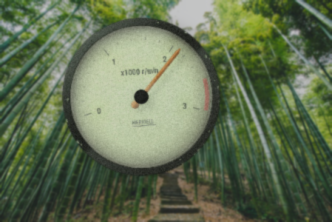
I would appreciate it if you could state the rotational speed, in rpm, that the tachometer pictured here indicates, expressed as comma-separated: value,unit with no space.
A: 2100,rpm
